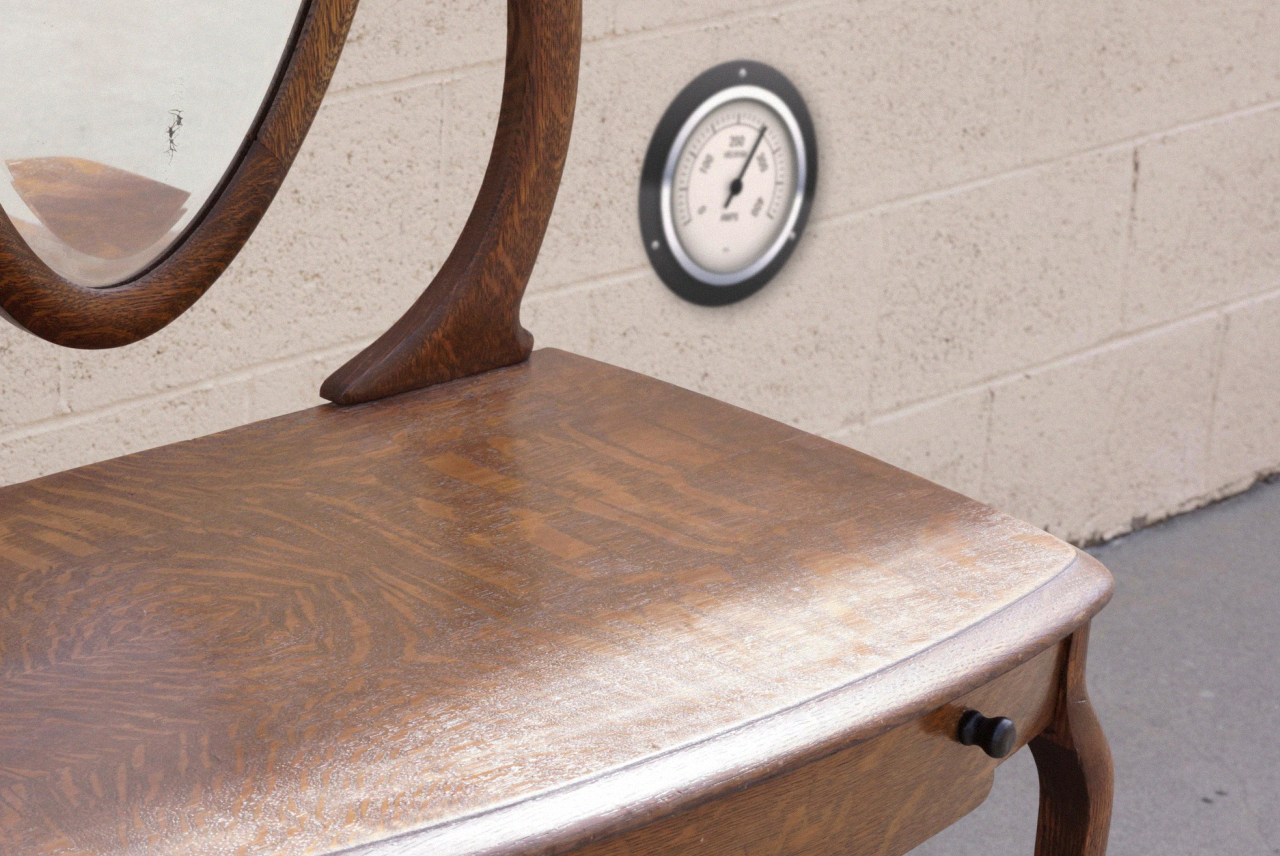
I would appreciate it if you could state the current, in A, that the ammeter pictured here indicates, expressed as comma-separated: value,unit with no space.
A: 250,A
